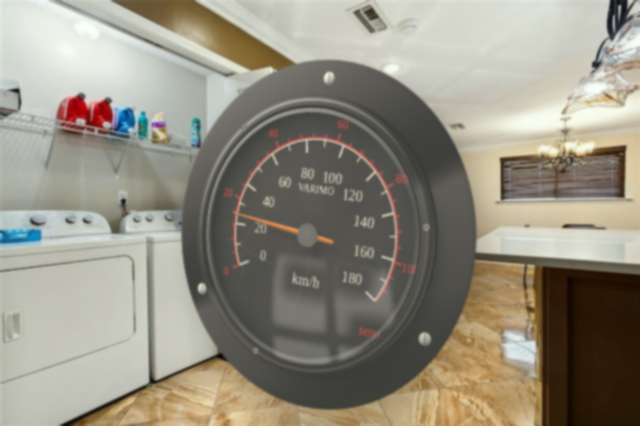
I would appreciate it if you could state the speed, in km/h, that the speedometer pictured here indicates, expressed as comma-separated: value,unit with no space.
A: 25,km/h
